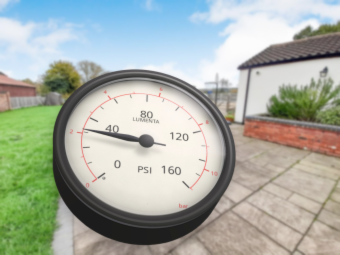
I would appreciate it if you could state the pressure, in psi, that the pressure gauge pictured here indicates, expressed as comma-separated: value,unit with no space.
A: 30,psi
